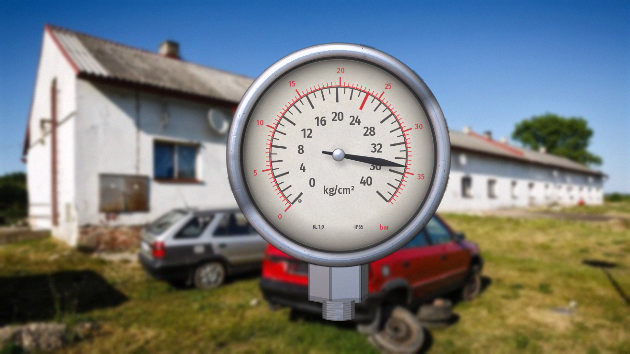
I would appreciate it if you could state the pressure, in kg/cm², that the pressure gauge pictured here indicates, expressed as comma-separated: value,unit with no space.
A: 35,kg/cm²
